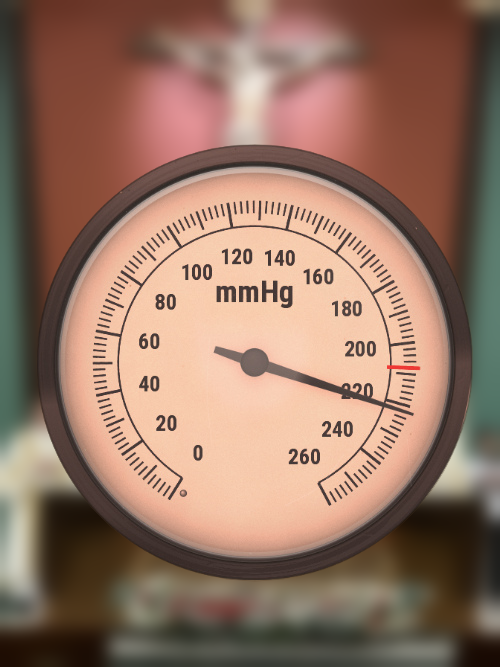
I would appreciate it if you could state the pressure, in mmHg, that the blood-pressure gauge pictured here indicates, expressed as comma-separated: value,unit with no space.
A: 222,mmHg
